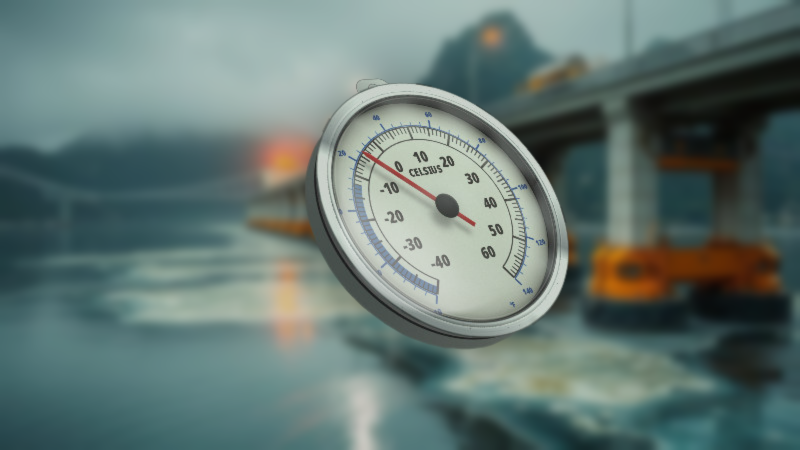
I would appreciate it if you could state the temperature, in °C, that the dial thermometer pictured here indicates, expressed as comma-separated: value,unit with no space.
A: -5,°C
